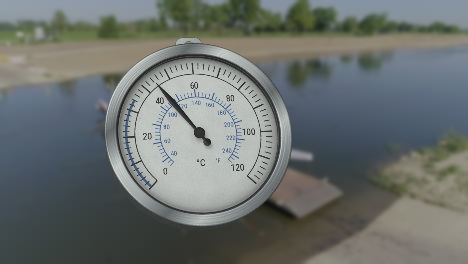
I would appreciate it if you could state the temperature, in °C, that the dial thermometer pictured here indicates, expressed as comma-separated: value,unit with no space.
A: 44,°C
